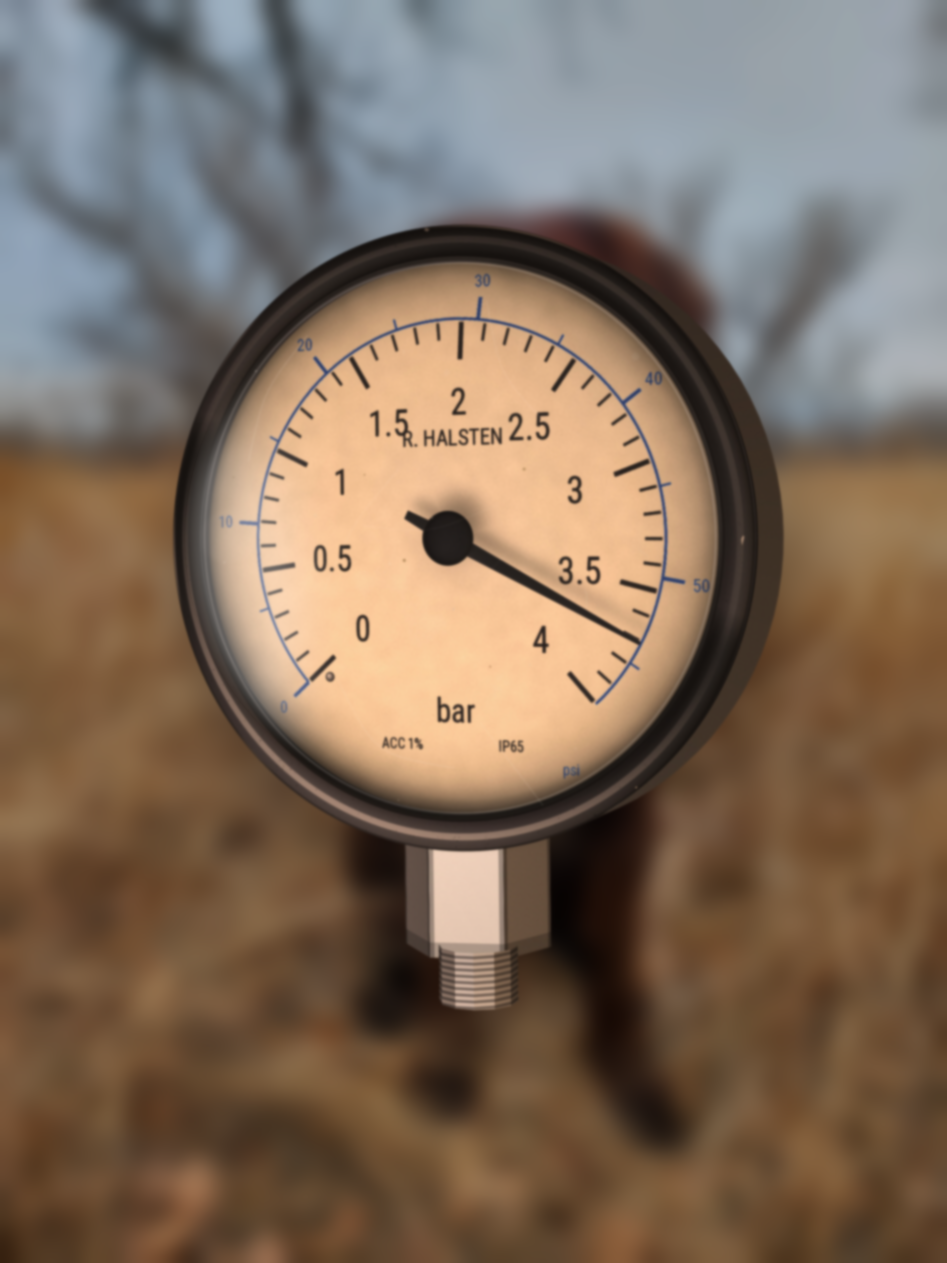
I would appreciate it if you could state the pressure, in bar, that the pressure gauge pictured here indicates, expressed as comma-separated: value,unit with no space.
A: 3.7,bar
